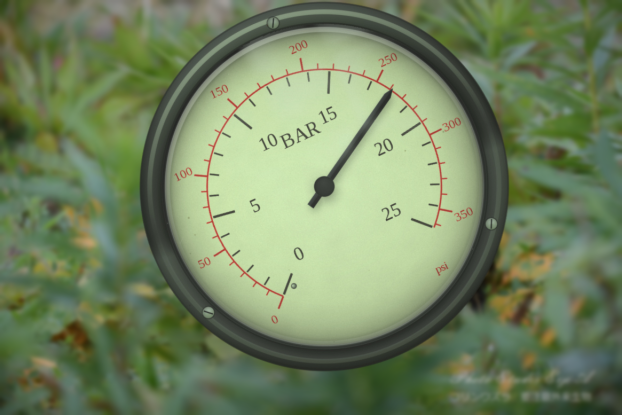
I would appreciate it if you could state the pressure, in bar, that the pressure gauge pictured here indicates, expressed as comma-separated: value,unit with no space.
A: 18,bar
